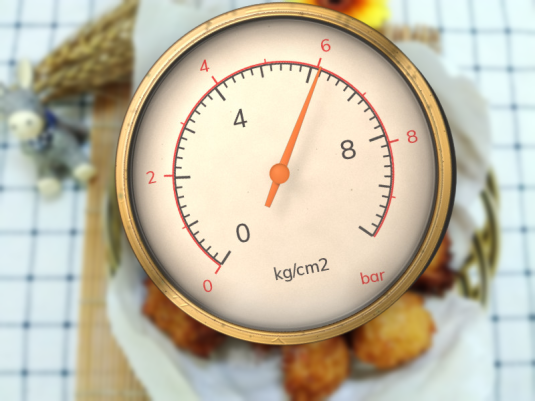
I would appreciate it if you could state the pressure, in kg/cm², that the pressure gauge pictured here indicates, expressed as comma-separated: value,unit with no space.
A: 6.2,kg/cm²
